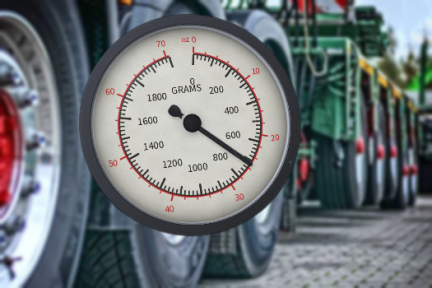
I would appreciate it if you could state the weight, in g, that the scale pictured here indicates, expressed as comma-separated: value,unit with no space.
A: 720,g
